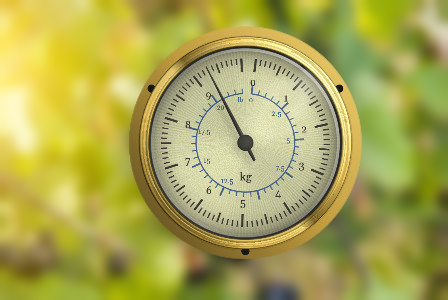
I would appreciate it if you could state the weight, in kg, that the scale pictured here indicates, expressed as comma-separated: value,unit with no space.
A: 9.3,kg
